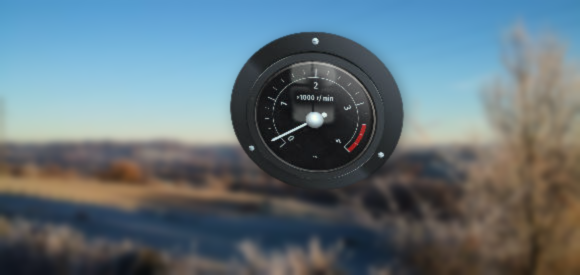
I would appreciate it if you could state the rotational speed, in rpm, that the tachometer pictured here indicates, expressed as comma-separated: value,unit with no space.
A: 200,rpm
